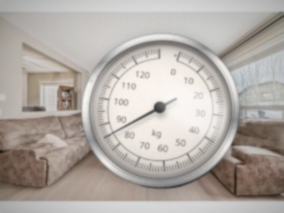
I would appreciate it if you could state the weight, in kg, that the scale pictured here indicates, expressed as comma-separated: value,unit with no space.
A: 85,kg
